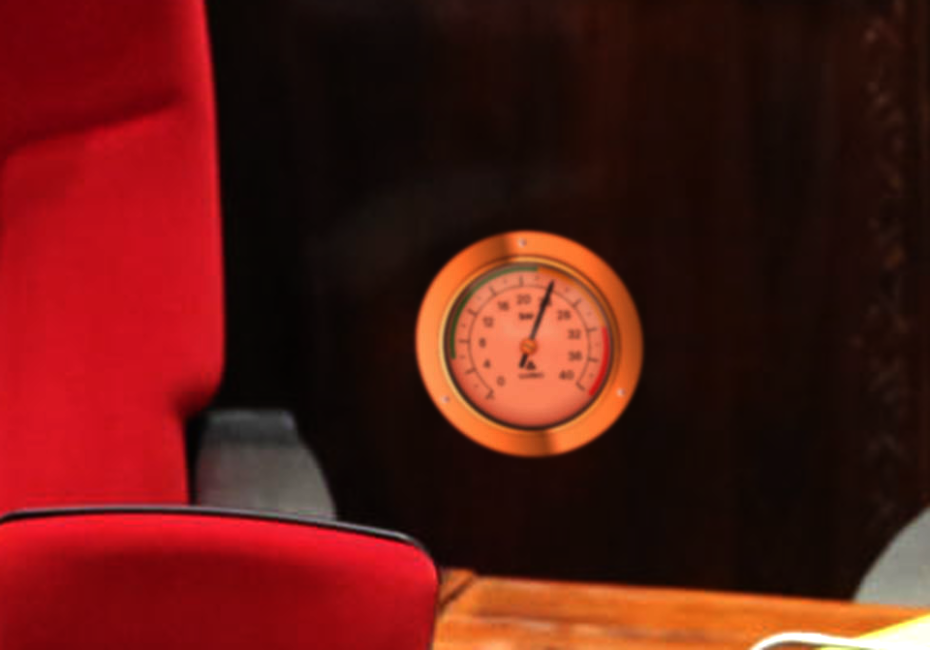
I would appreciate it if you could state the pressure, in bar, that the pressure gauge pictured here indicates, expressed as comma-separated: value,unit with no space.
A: 24,bar
